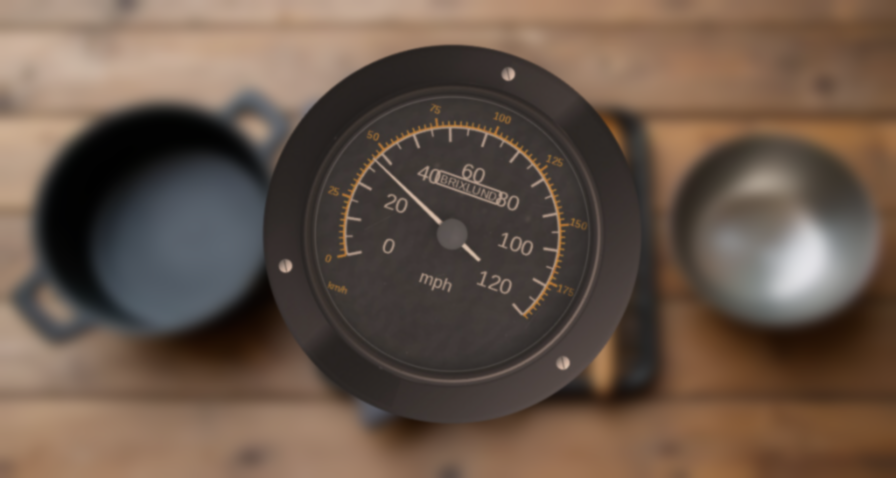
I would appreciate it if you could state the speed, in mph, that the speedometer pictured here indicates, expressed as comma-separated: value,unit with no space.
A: 27.5,mph
